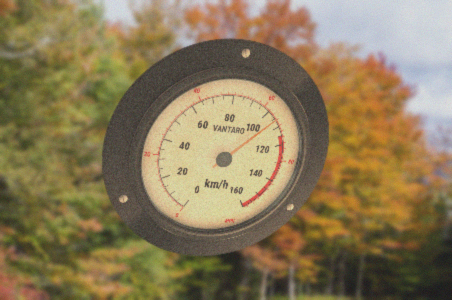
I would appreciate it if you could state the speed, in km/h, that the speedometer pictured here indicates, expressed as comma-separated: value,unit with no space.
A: 105,km/h
